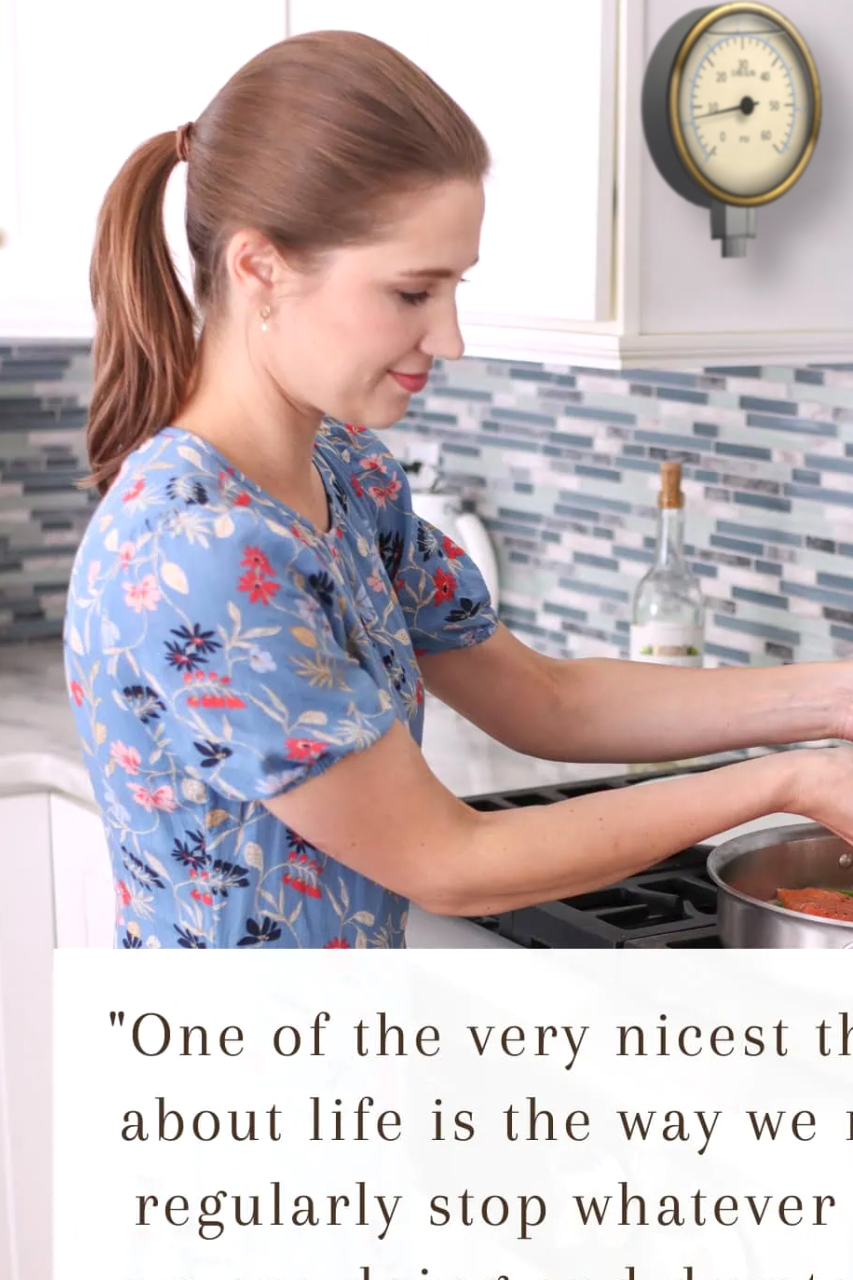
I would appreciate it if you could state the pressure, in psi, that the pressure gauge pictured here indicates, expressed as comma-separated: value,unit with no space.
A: 8,psi
